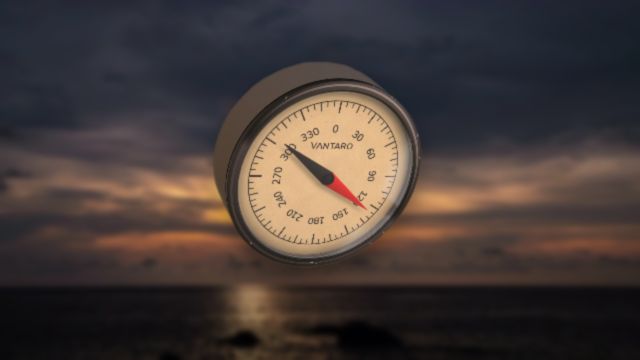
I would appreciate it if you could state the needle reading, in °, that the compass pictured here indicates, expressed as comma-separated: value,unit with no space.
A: 125,°
